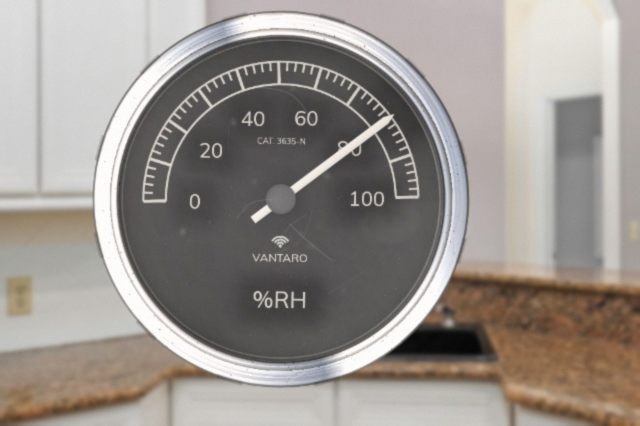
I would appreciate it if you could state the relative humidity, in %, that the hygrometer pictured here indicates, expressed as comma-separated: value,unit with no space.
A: 80,%
